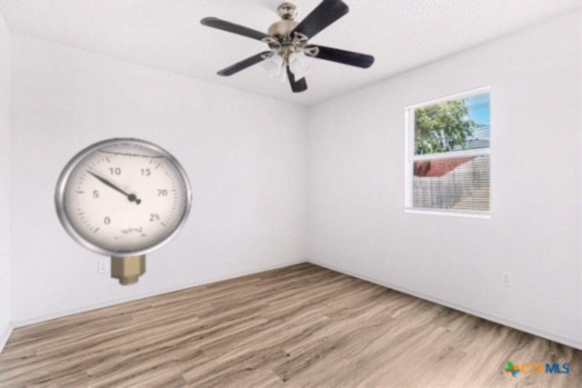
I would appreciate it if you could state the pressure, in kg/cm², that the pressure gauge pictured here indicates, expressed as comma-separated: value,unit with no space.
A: 7.5,kg/cm²
